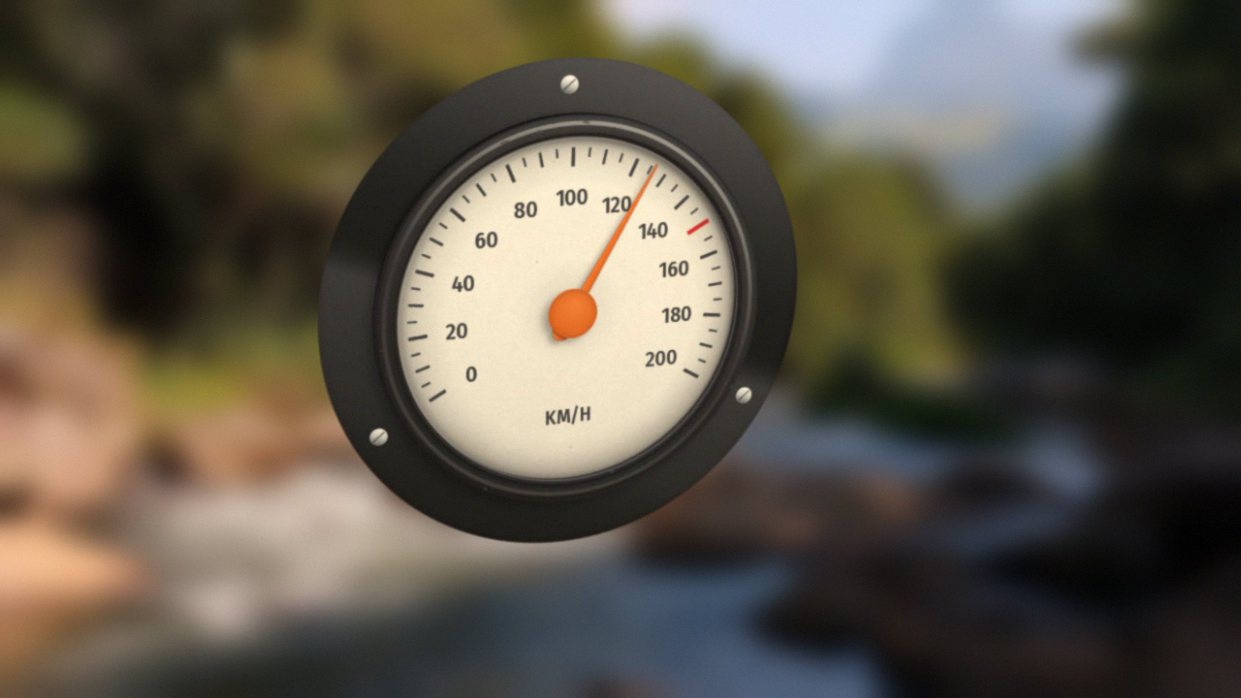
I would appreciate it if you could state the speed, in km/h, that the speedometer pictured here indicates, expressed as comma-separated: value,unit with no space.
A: 125,km/h
